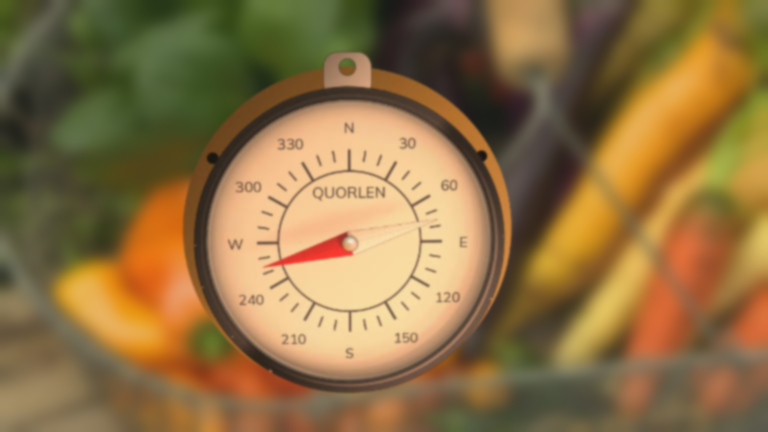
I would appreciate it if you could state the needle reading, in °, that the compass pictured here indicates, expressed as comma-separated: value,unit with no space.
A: 255,°
